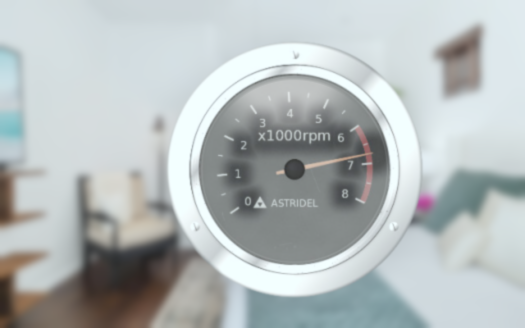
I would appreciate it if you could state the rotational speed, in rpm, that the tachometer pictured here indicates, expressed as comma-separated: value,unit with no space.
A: 6750,rpm
